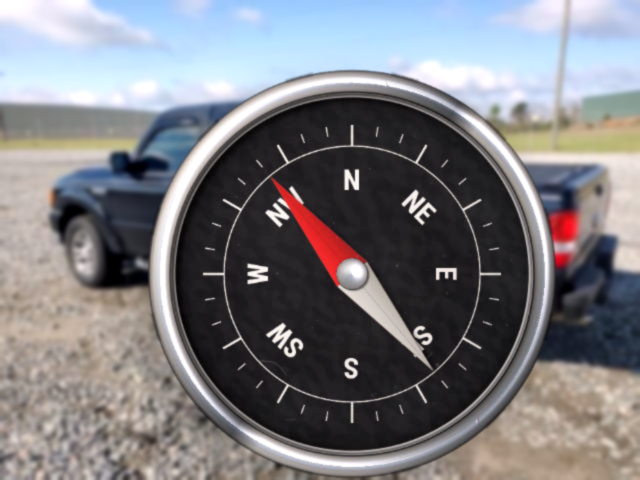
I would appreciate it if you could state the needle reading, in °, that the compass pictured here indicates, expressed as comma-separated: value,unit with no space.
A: 320,°
